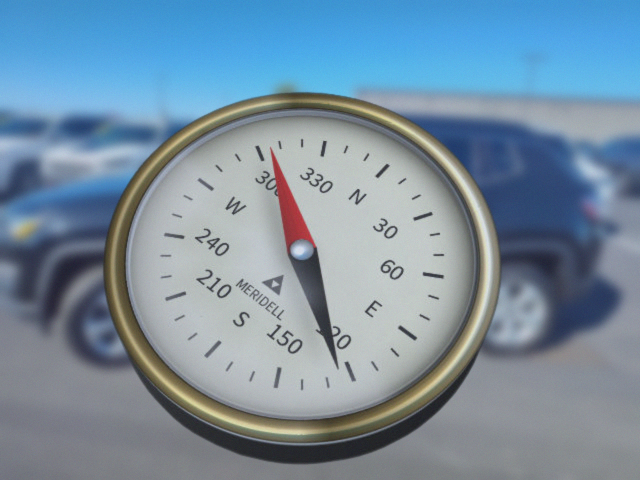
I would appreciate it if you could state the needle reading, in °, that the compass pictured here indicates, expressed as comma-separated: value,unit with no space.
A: 305,°
